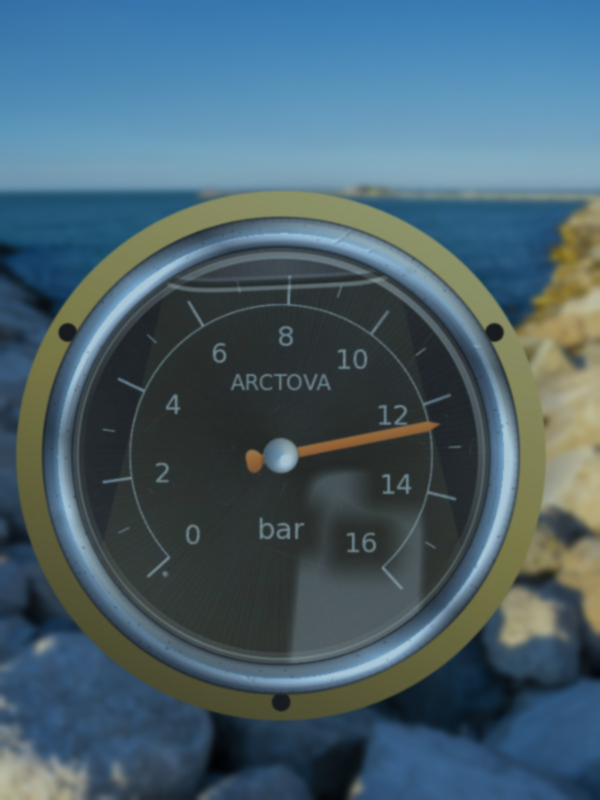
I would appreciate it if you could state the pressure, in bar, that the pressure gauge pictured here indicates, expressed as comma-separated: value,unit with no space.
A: 12.5,bar
